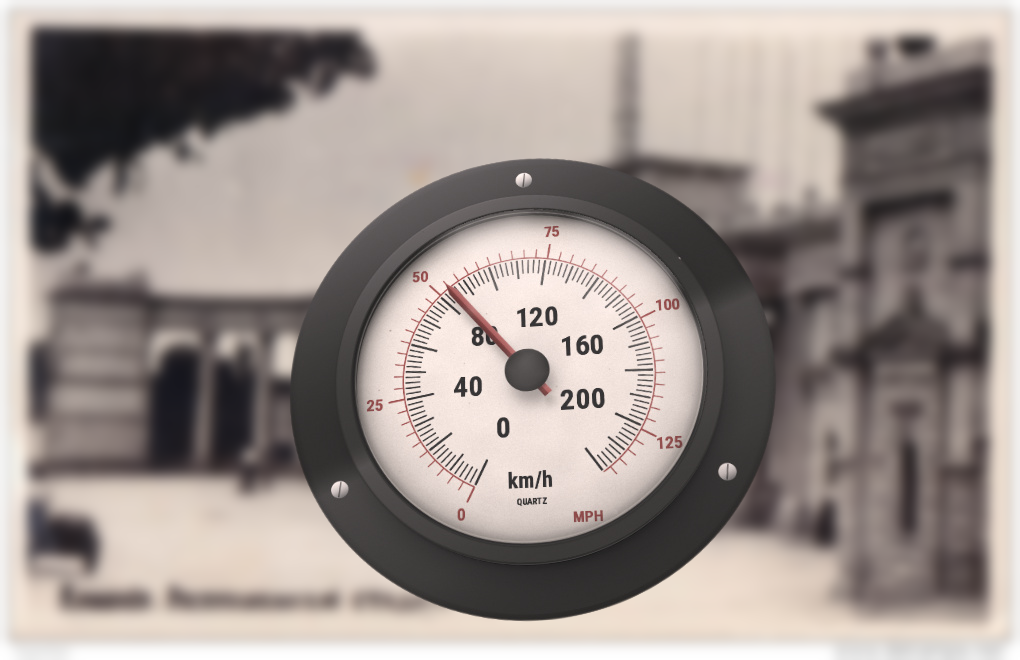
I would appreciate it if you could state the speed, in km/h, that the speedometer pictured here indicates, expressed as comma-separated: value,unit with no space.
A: 84,km/h
